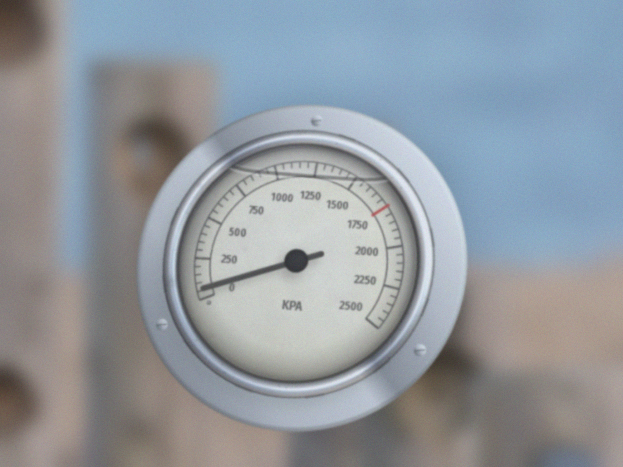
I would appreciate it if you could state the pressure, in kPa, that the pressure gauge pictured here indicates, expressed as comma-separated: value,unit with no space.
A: 50,kPa
